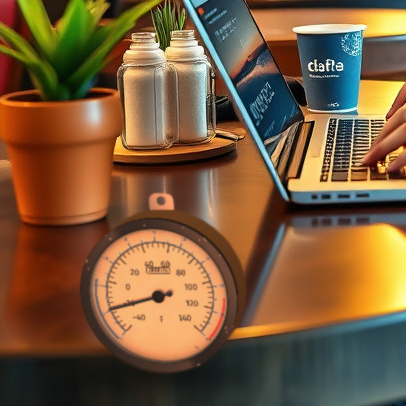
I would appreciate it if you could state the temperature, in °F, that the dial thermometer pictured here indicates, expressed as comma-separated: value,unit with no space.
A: -20,°F
